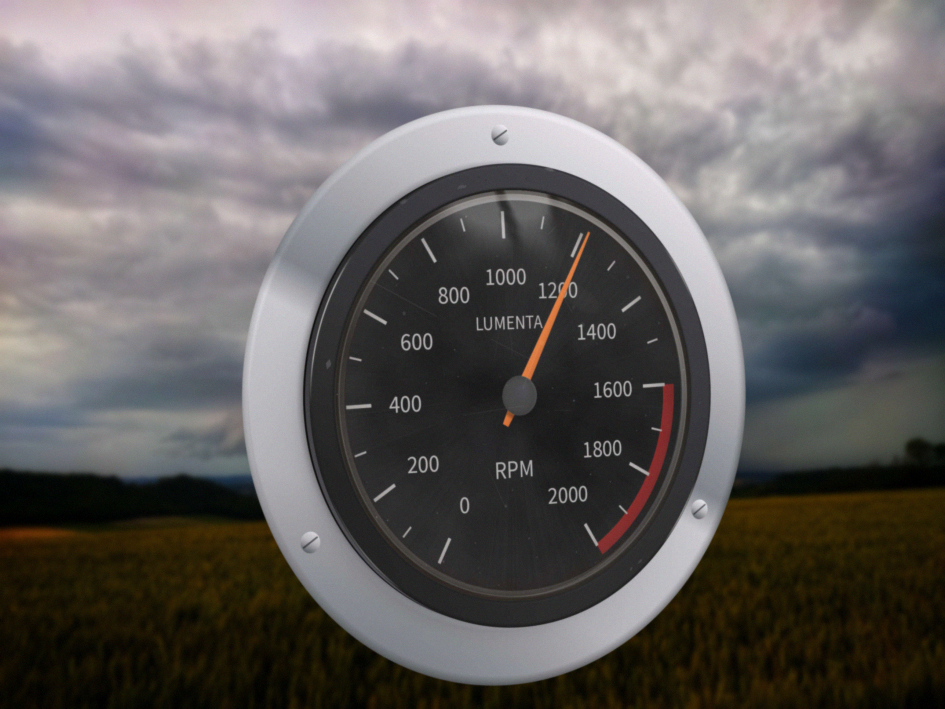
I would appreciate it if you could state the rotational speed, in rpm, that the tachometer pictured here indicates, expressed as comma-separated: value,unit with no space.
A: 1200,rpm
